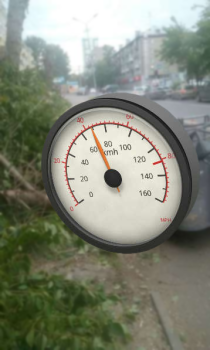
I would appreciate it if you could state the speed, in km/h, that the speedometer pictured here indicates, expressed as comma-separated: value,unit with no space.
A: 70,km/h
